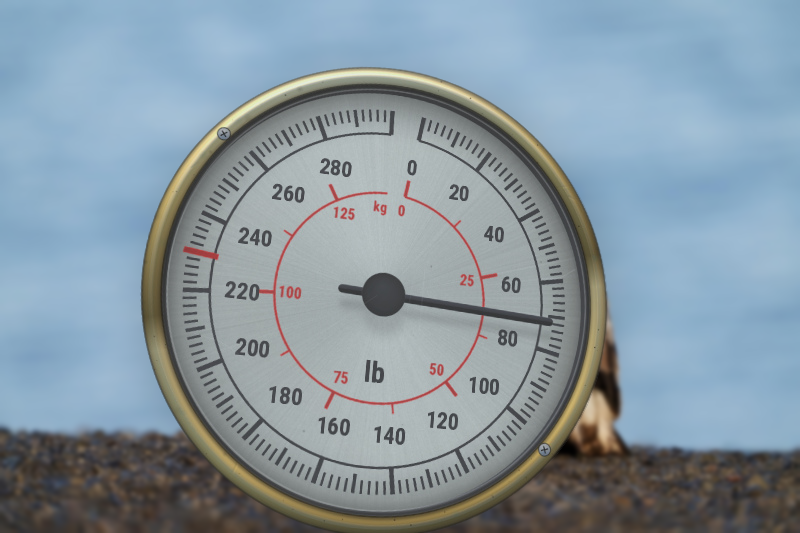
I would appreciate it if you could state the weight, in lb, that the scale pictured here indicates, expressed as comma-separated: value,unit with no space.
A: 72,lb
